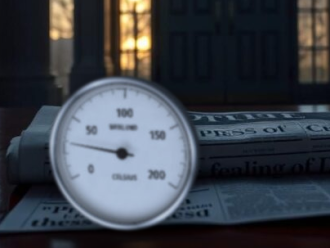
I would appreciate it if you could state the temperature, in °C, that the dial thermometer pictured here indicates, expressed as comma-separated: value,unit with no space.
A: 30,°C
